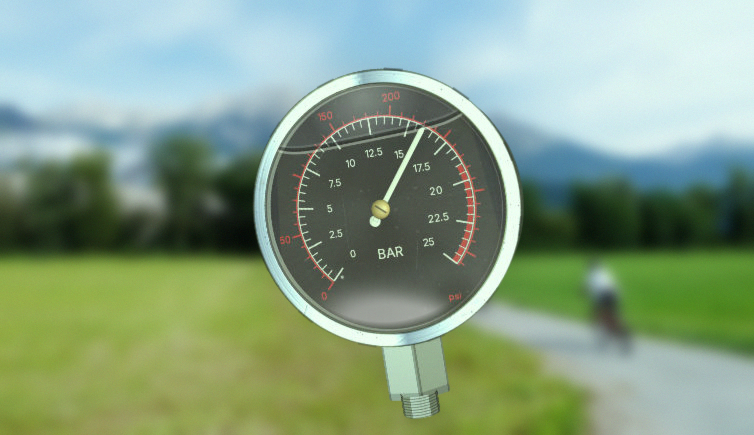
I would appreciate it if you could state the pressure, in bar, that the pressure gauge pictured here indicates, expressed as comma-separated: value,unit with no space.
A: 16,bar
